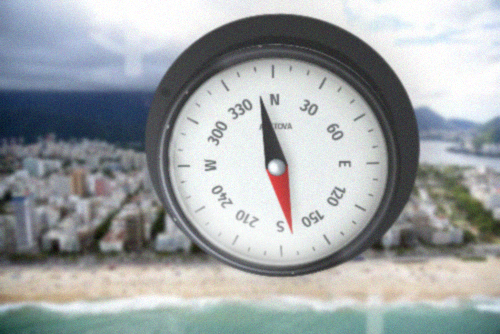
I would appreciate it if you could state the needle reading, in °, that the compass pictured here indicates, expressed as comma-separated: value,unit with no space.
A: 170,°
